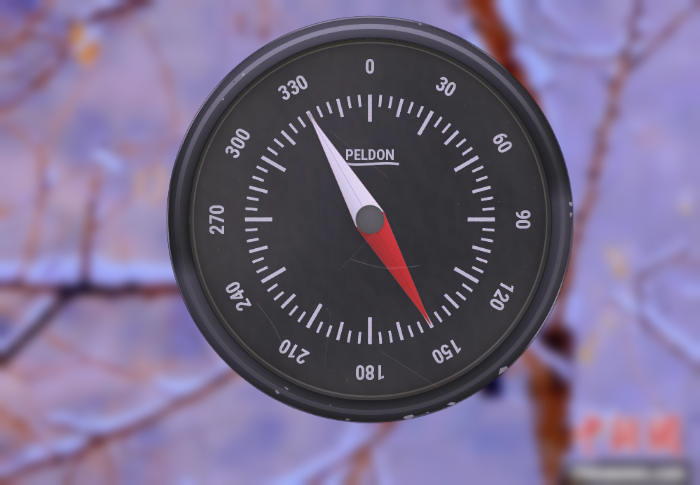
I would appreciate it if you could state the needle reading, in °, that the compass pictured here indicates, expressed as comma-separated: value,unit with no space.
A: 150,°
